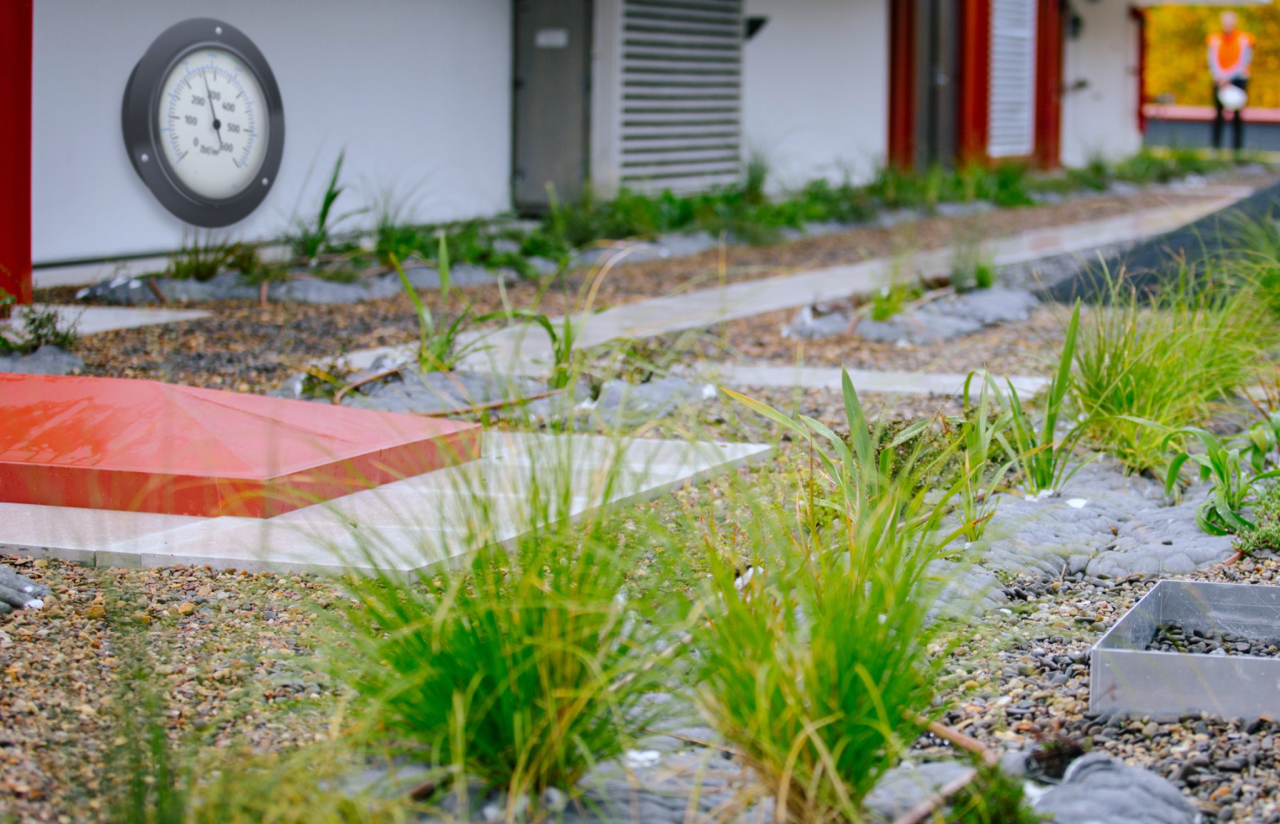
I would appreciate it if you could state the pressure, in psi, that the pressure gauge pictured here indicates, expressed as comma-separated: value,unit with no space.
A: 250,psi
